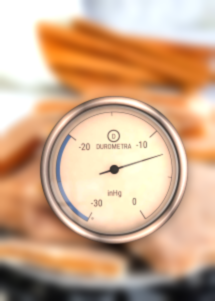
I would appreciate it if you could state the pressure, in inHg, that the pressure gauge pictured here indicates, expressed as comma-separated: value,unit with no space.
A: -7.5,inHg
